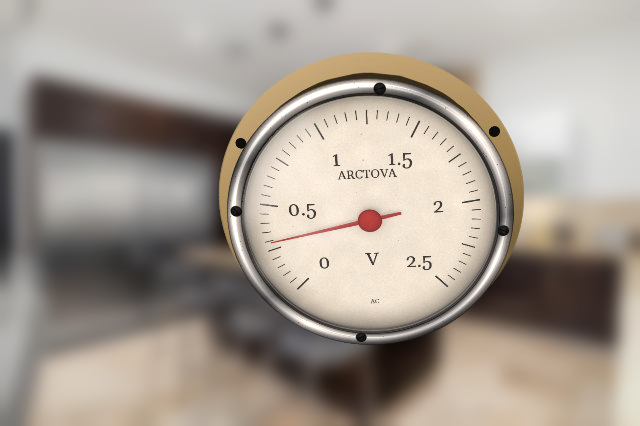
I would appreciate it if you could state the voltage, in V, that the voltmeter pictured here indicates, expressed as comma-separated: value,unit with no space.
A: 0.3,V
